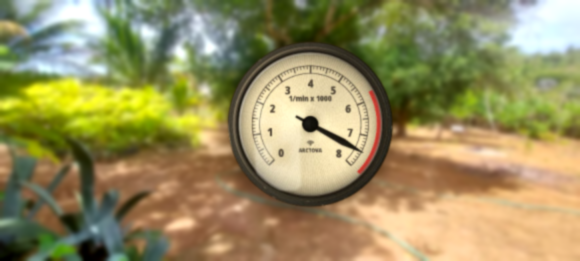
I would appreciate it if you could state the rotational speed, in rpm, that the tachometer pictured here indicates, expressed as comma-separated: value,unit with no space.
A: 7500,rpm
